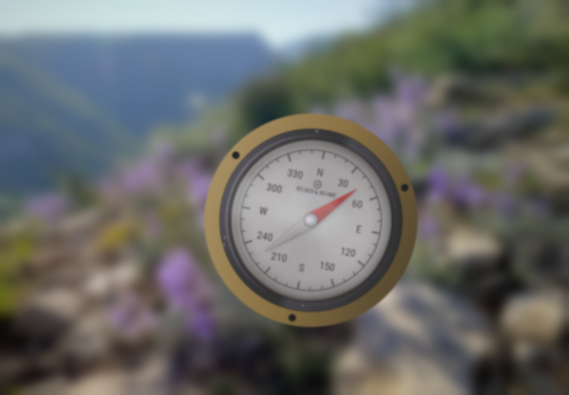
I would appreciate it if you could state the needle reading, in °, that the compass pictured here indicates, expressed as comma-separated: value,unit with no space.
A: 45,°
